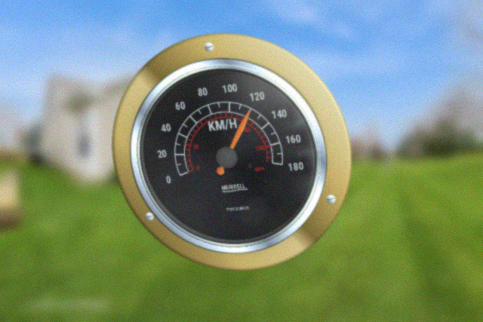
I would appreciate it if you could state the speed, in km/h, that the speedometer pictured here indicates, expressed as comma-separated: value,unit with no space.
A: 120,km/h
